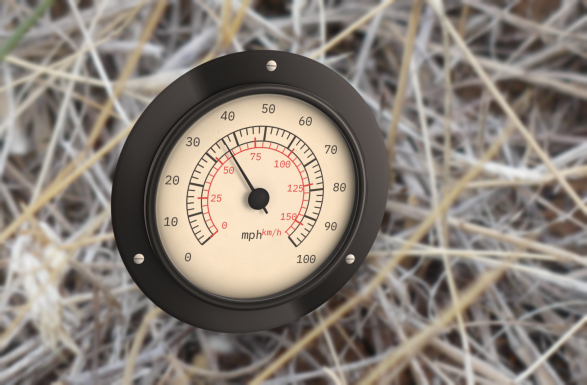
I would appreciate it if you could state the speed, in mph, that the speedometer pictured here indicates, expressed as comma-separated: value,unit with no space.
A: 36,mph
